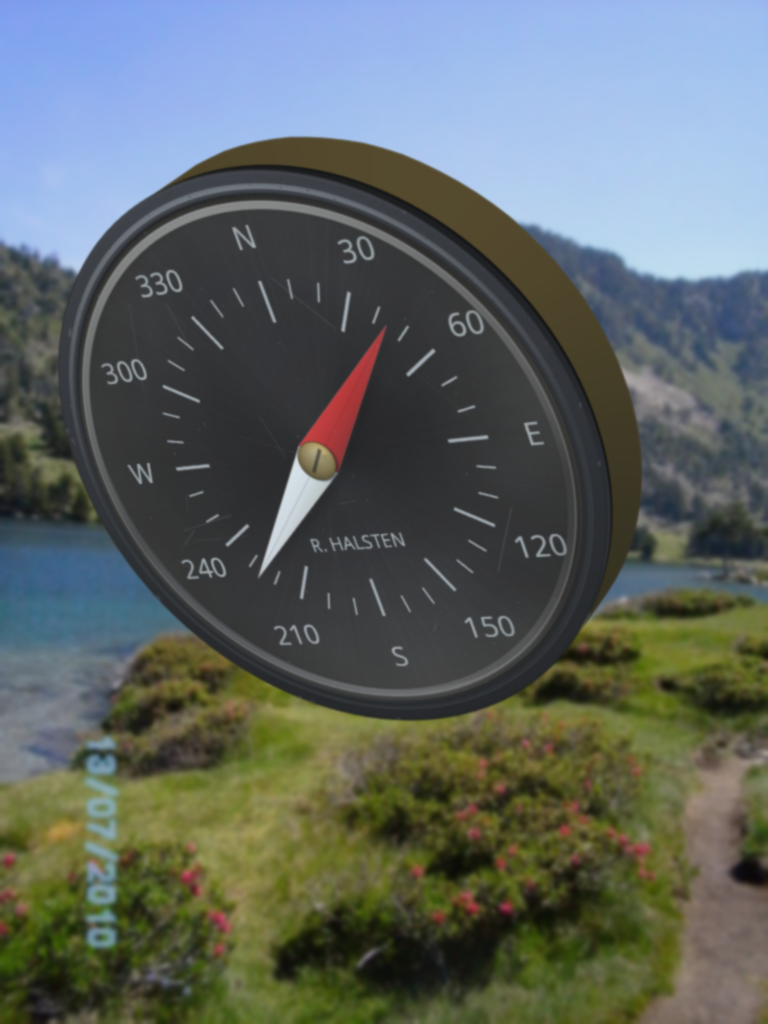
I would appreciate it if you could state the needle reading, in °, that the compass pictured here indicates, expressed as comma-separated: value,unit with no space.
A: 45,°
